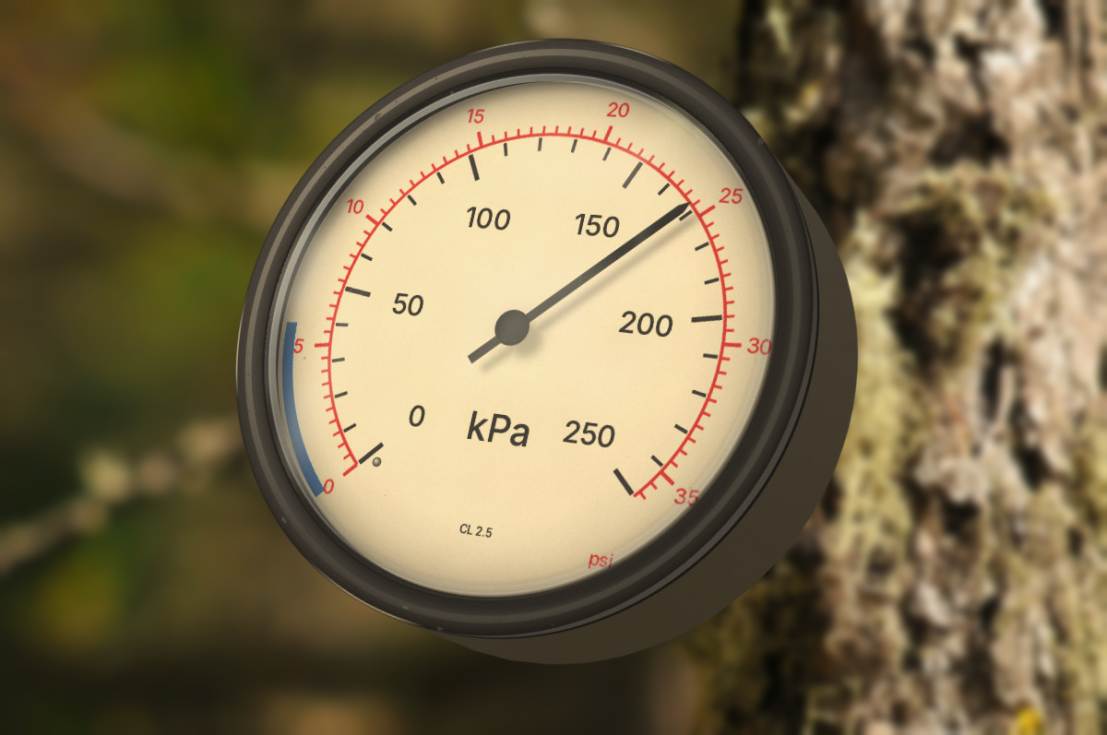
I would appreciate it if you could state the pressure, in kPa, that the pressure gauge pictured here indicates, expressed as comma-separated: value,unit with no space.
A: 170,kPa
